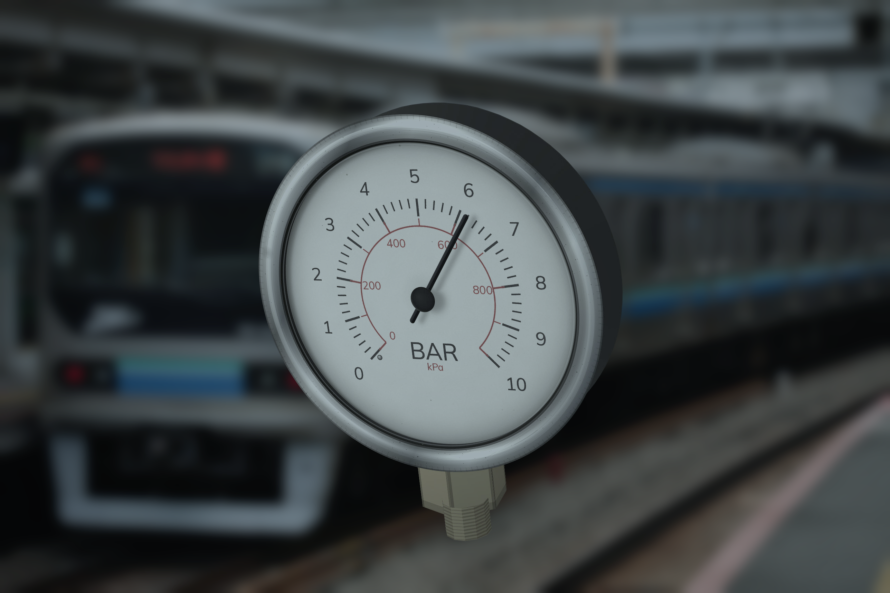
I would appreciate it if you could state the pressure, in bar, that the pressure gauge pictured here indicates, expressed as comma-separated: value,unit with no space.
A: 6.2,bar
